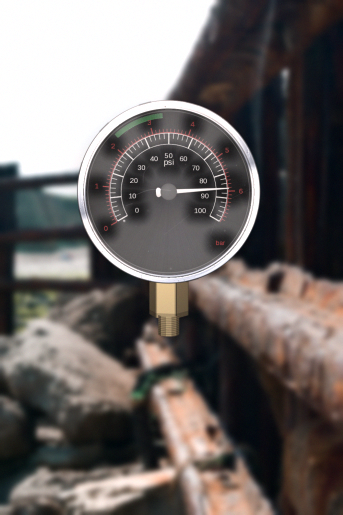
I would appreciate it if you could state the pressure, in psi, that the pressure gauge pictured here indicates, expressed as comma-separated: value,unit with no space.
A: 86,psi
